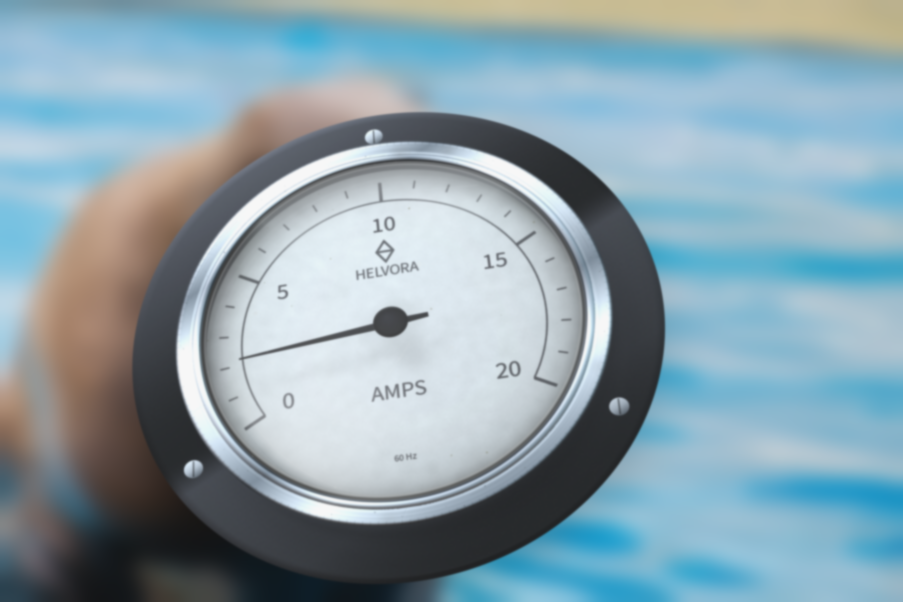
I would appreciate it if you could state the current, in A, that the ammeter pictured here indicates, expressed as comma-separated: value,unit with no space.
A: 2,A
